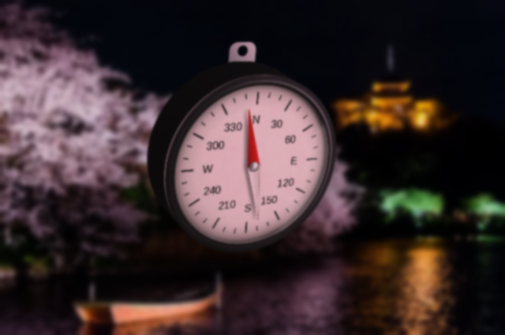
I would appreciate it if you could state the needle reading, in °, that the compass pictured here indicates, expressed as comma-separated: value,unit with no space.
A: 350,°
